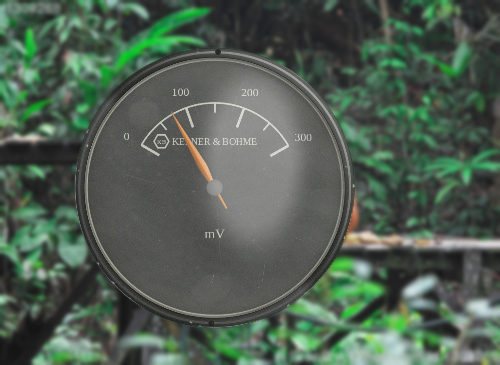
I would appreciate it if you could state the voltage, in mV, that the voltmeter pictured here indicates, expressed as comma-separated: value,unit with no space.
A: 75,mV
